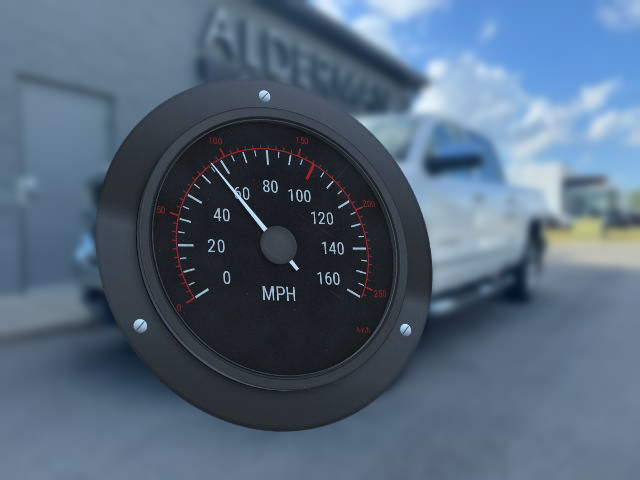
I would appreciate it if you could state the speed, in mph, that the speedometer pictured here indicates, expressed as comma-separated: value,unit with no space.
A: 55,mph
